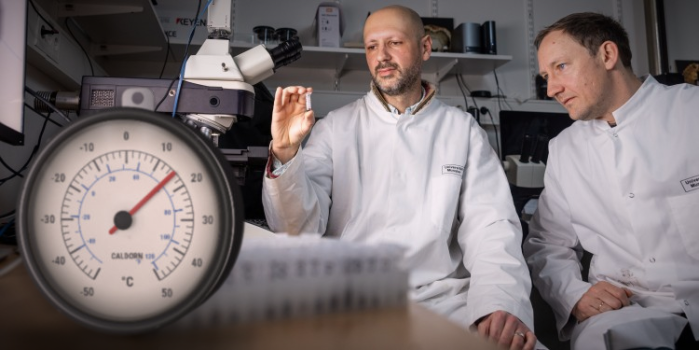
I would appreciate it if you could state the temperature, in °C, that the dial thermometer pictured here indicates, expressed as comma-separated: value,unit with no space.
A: 16,°C
